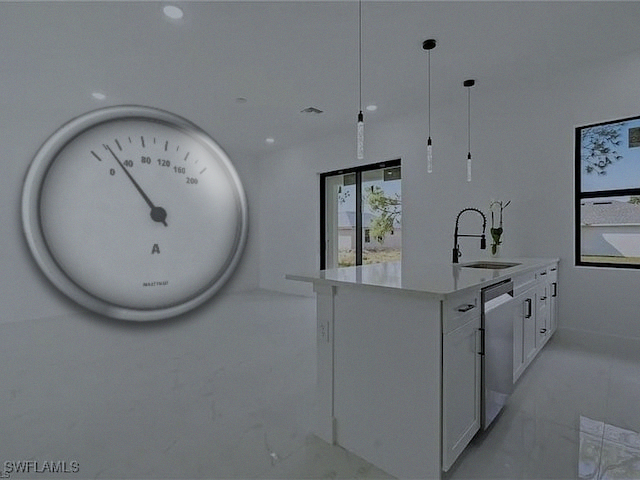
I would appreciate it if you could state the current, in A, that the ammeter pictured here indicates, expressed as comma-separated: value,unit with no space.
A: 20,A
